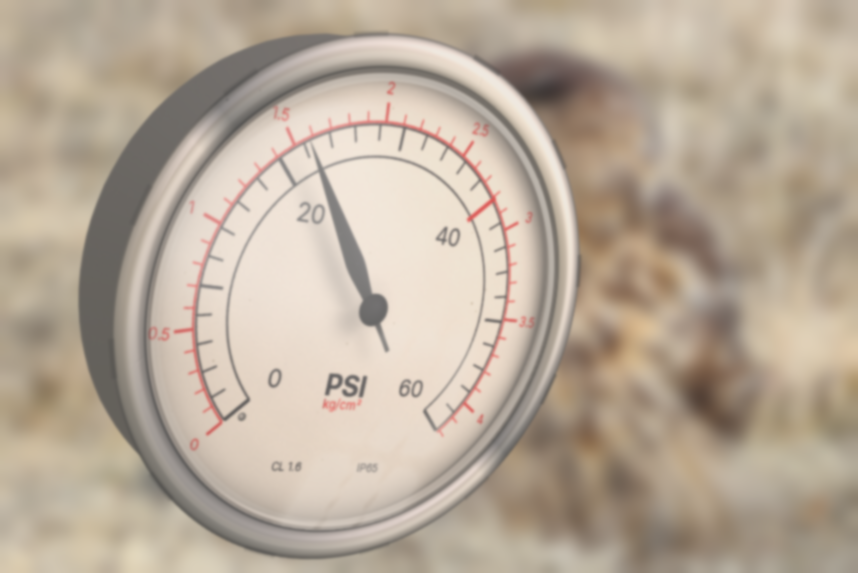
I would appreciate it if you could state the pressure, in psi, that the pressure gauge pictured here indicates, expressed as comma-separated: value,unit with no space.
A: 22,psi
